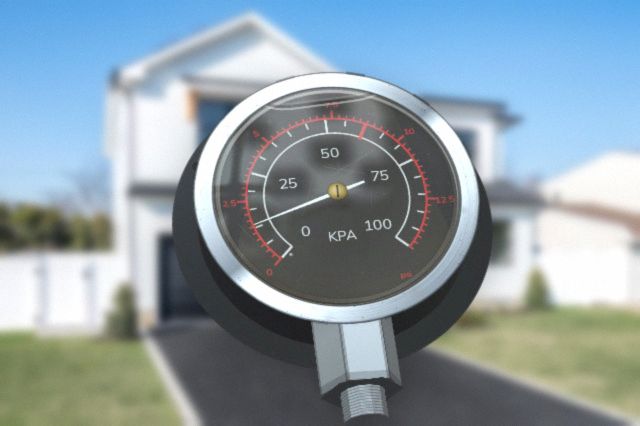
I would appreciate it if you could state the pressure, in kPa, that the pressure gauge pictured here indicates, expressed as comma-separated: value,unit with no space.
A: 10,kPa
